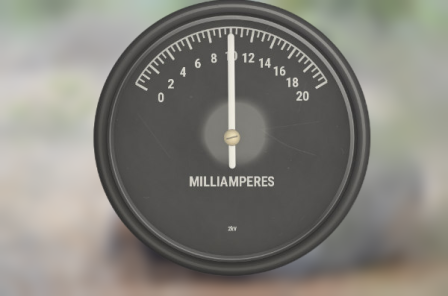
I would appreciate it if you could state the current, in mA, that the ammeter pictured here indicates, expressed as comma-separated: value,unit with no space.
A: 10,mA
